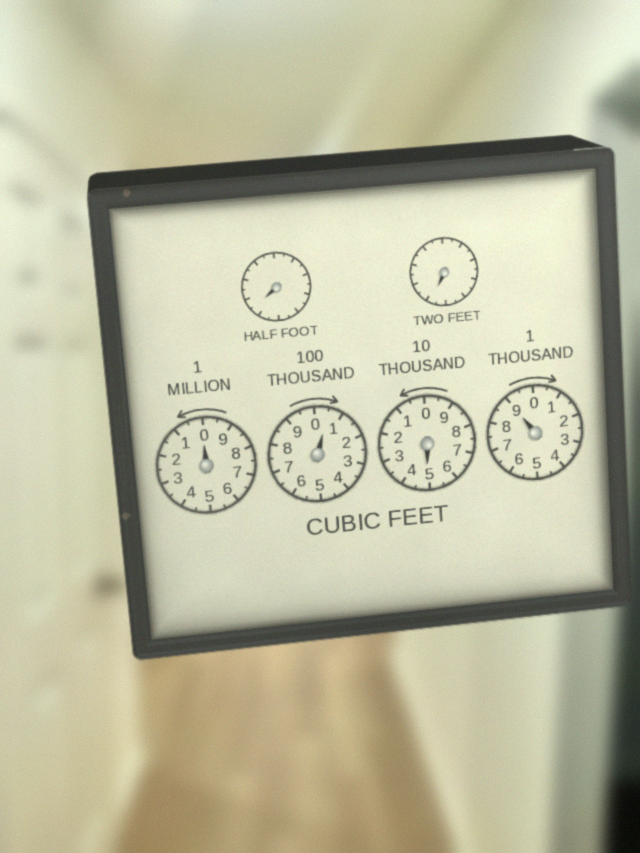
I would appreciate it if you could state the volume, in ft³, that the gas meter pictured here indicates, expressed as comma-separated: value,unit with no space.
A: 4900,ft³
